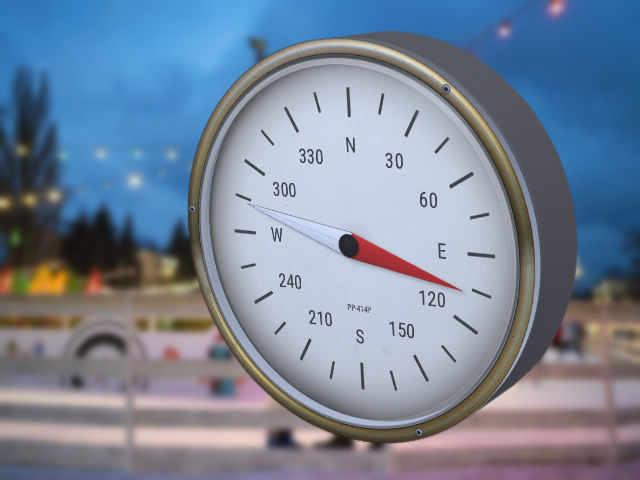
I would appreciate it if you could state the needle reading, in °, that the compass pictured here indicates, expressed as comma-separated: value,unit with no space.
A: 105,°
